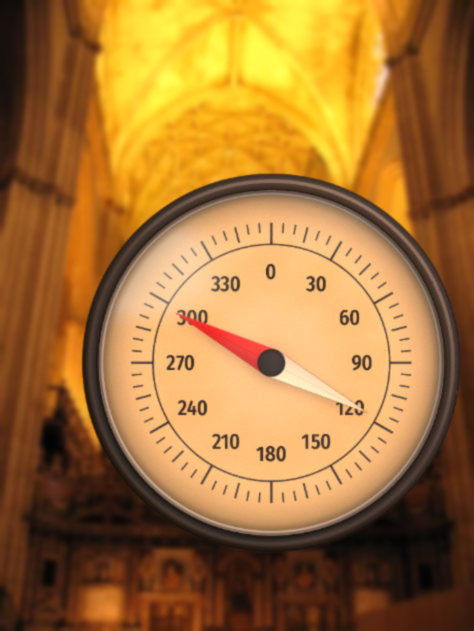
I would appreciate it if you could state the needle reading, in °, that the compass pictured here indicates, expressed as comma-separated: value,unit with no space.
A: 297.5,°
